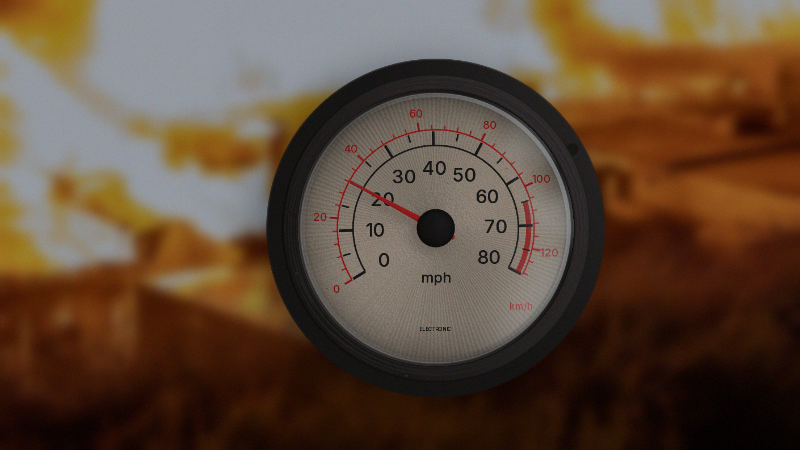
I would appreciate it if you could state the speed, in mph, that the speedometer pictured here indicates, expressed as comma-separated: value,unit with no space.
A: 20,mph
